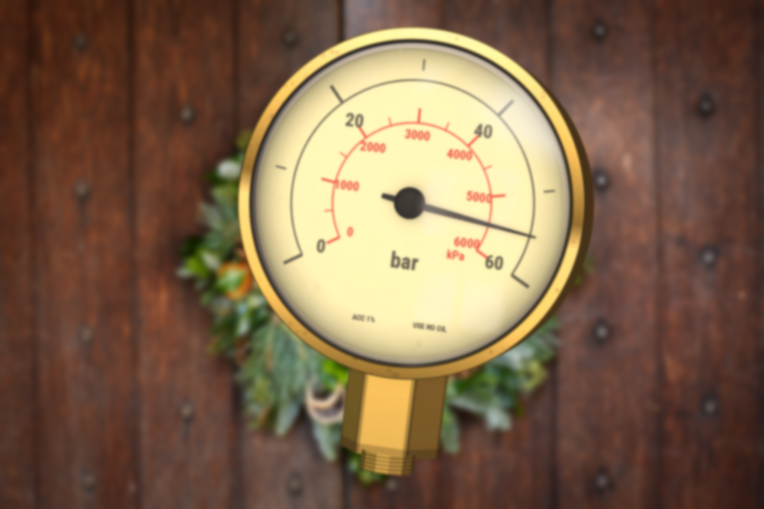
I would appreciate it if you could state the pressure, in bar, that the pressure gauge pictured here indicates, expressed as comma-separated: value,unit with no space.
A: 55,bar
